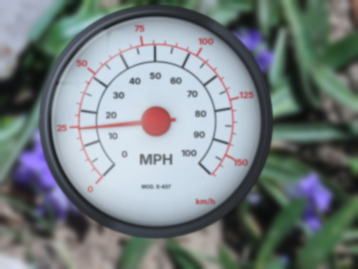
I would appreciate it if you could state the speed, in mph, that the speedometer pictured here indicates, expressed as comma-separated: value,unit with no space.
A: 15,mph
